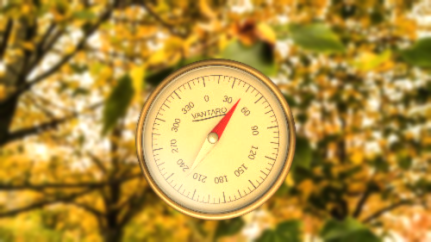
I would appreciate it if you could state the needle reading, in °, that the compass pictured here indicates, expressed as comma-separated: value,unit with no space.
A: 45,°
